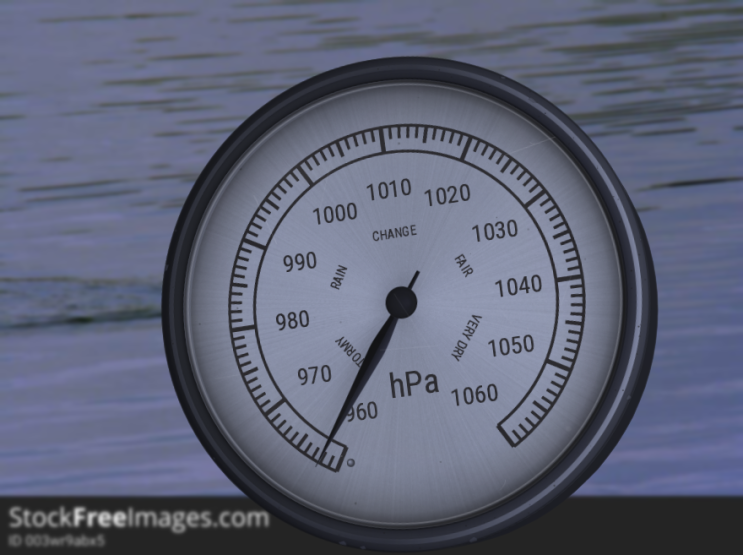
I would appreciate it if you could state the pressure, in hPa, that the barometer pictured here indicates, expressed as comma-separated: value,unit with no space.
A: 962,hPa
